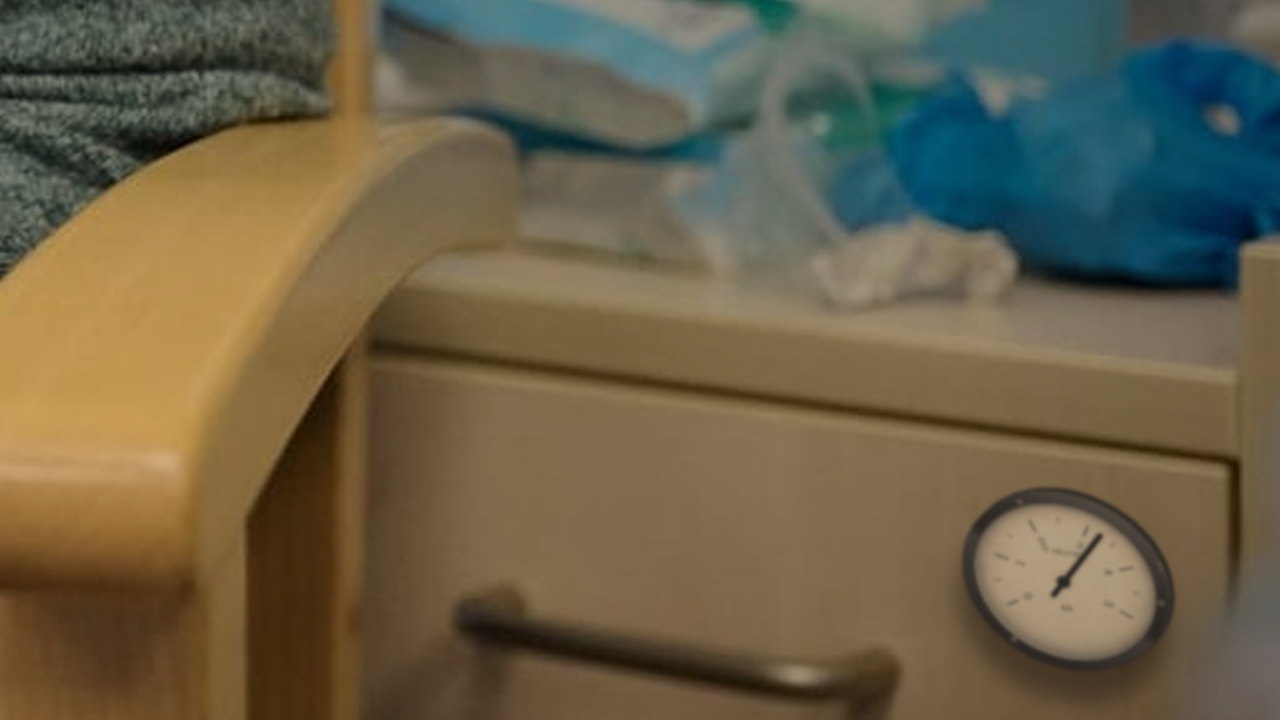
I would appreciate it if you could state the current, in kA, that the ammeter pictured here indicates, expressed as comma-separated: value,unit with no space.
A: 3.25,kA
